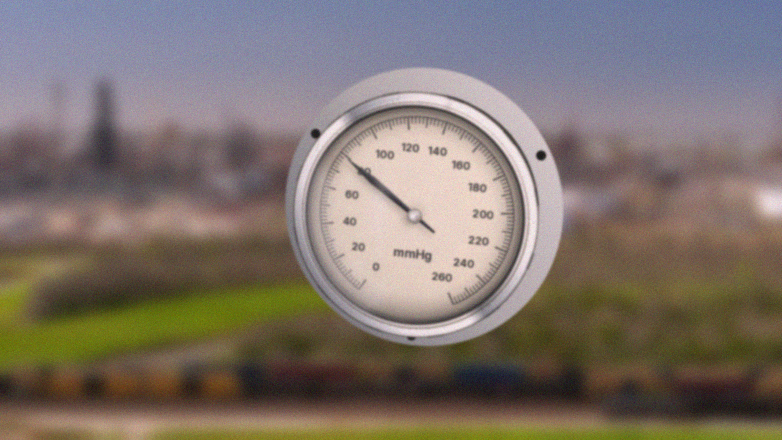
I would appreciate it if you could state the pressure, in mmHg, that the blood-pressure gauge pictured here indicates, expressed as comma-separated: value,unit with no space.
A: 80,mmHg
